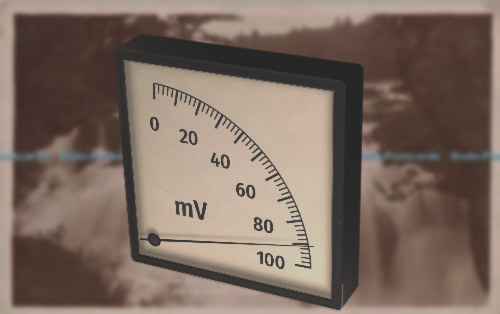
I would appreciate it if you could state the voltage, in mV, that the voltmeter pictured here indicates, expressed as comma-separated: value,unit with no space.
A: 90,mV
